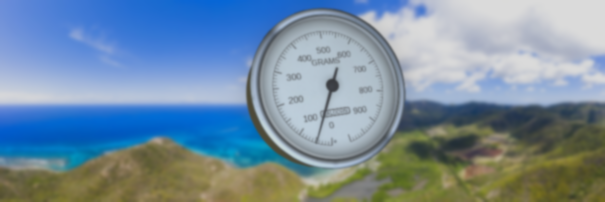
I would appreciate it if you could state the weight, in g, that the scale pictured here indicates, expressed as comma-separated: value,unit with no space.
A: 50,g
